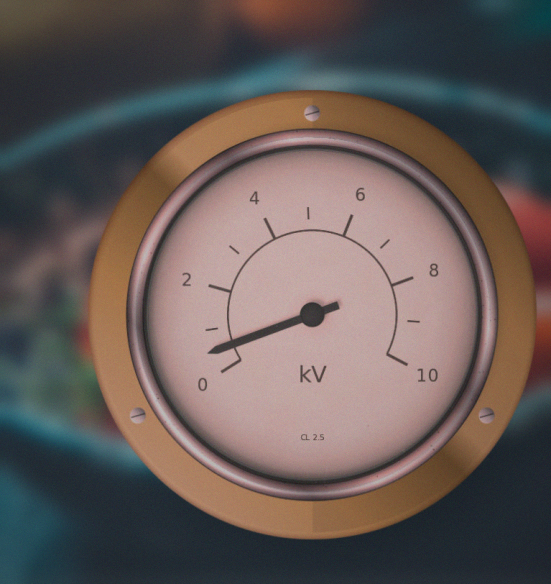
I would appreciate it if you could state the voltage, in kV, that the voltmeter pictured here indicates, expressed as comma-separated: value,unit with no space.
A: 0.5,kV
